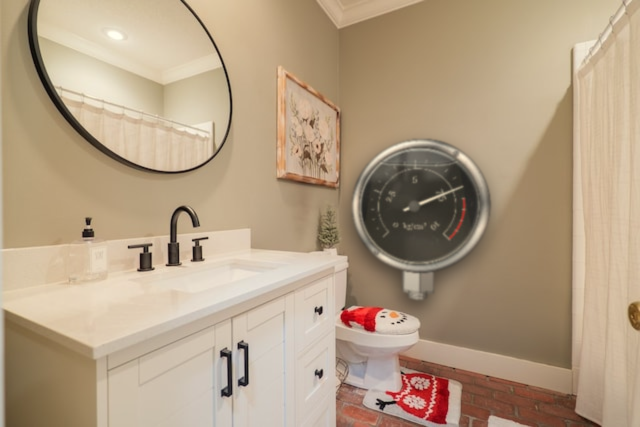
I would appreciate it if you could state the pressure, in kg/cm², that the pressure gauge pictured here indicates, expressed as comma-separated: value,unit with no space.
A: 7.5,kg/cm²
